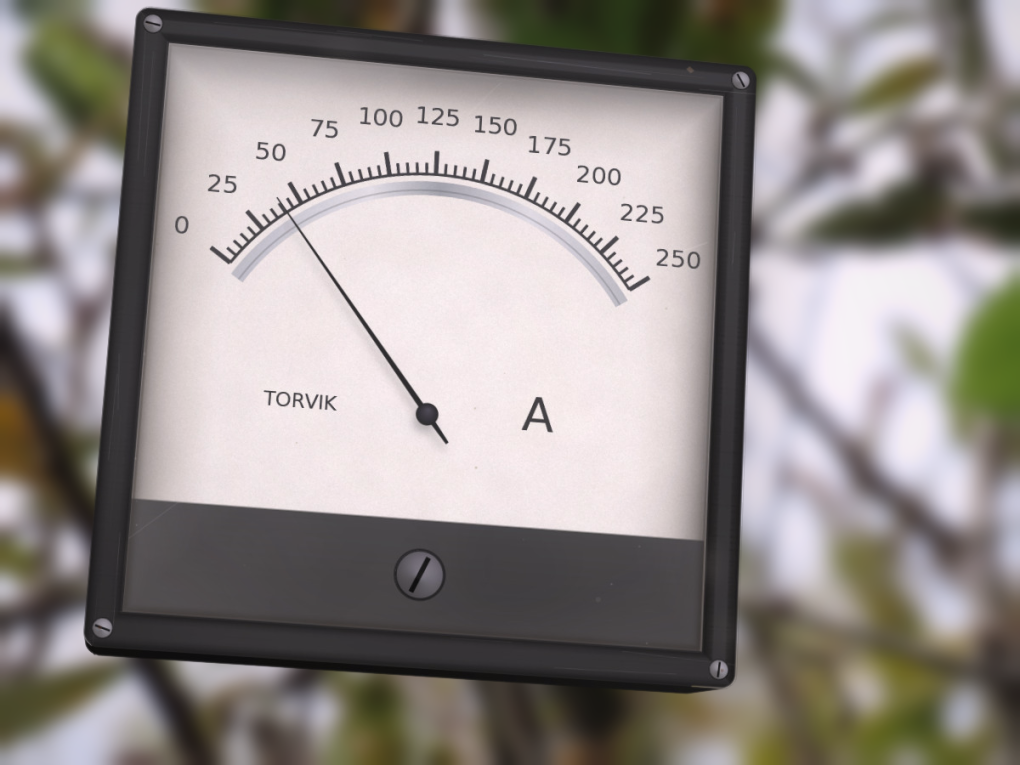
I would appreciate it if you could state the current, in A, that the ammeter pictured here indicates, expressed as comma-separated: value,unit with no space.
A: 40,A
